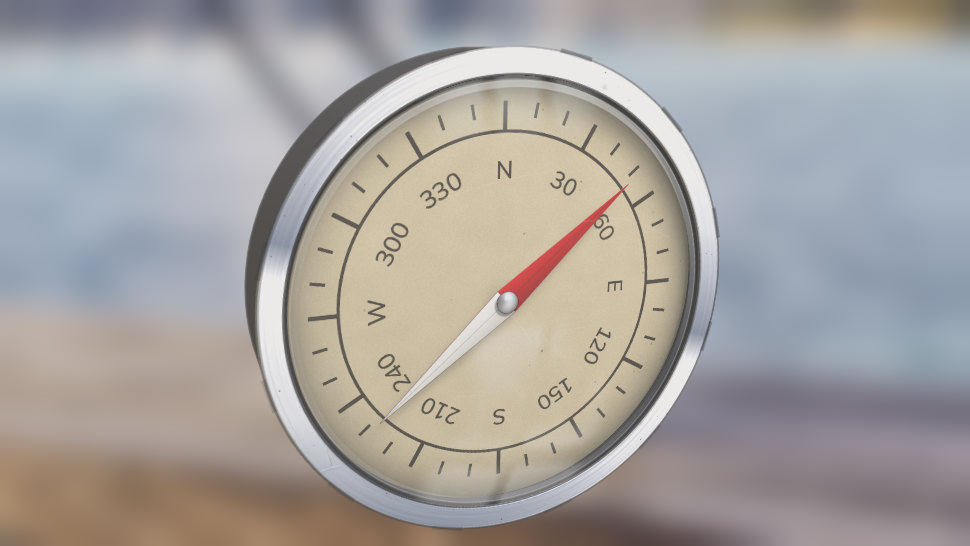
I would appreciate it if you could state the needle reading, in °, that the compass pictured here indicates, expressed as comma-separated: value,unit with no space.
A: 50,°
